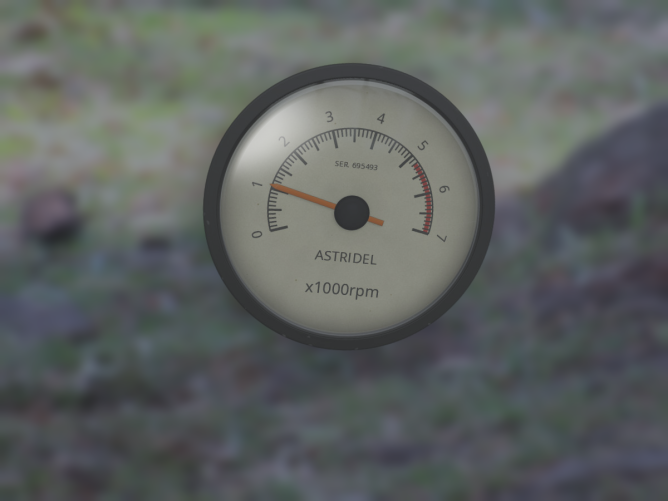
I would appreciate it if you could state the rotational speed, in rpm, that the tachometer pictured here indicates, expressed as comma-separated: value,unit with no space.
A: 1100,rpm
